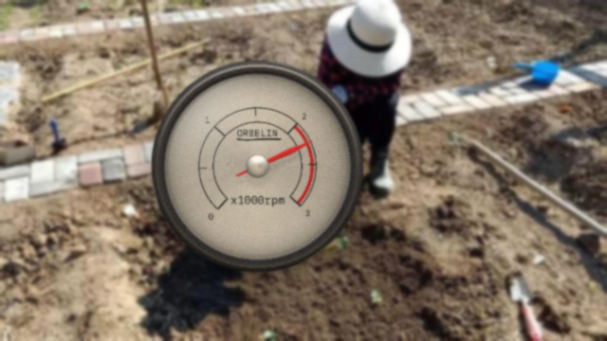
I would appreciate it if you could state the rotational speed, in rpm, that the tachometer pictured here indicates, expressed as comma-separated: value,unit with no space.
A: 2250,rpm
